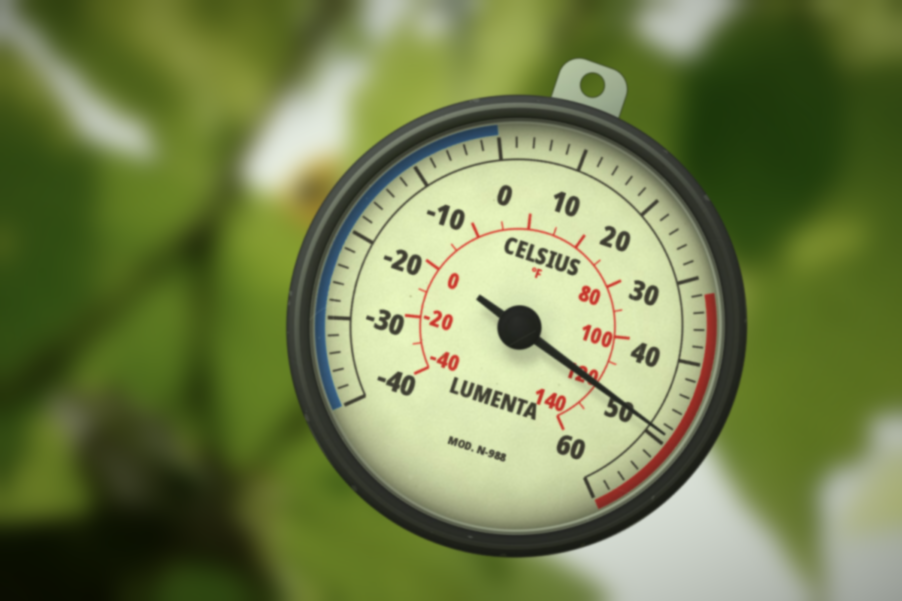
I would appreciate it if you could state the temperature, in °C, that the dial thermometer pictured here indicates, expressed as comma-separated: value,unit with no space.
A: 49,°C
